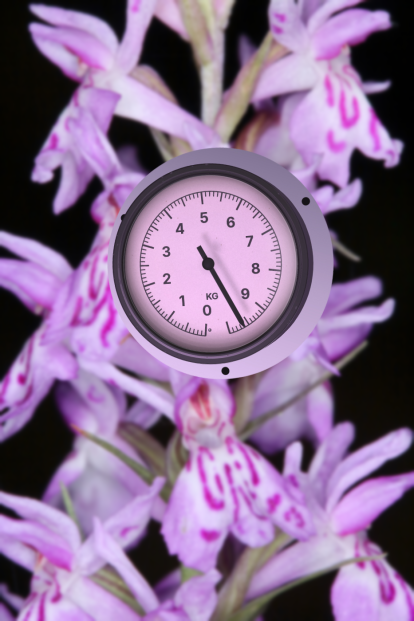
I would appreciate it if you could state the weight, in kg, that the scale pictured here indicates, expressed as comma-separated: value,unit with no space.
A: 9.6,kg
